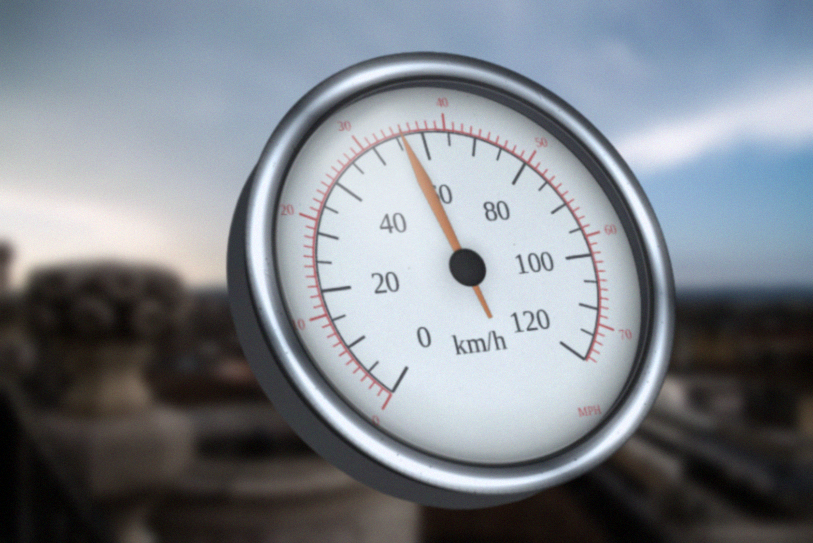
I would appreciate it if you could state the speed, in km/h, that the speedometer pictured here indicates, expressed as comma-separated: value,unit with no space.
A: 55,km/h
